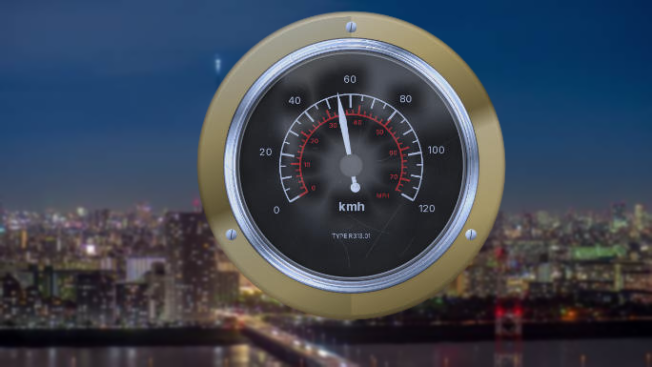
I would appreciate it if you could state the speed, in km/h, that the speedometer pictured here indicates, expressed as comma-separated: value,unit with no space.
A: 55,km/h
